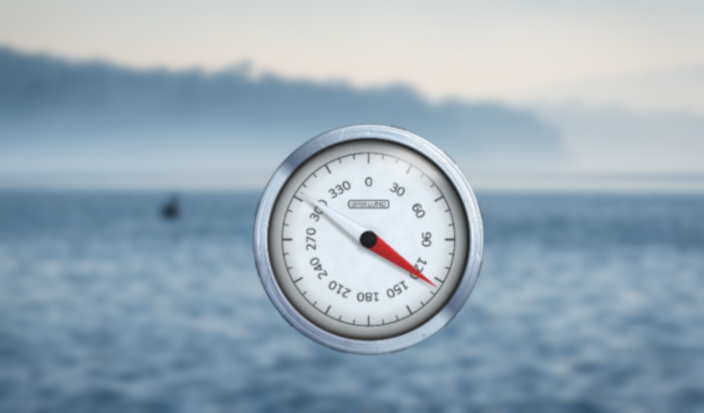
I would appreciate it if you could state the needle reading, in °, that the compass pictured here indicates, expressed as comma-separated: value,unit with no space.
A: 125,°
